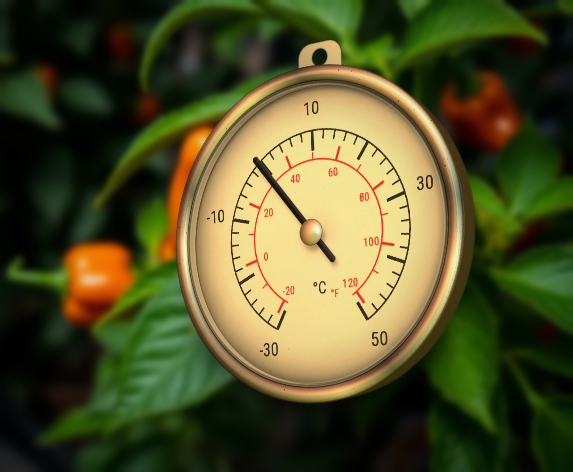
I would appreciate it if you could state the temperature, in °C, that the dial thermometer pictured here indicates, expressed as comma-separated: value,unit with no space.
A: 0,°C
